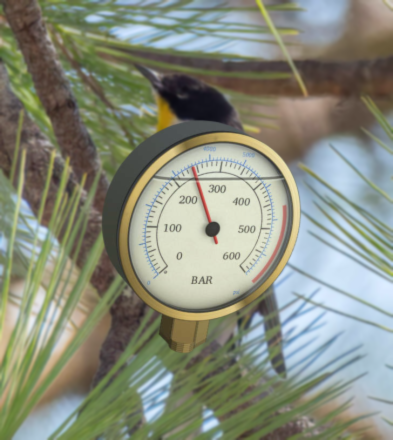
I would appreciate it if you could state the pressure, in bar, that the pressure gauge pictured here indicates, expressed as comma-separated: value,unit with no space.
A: 240,bar
